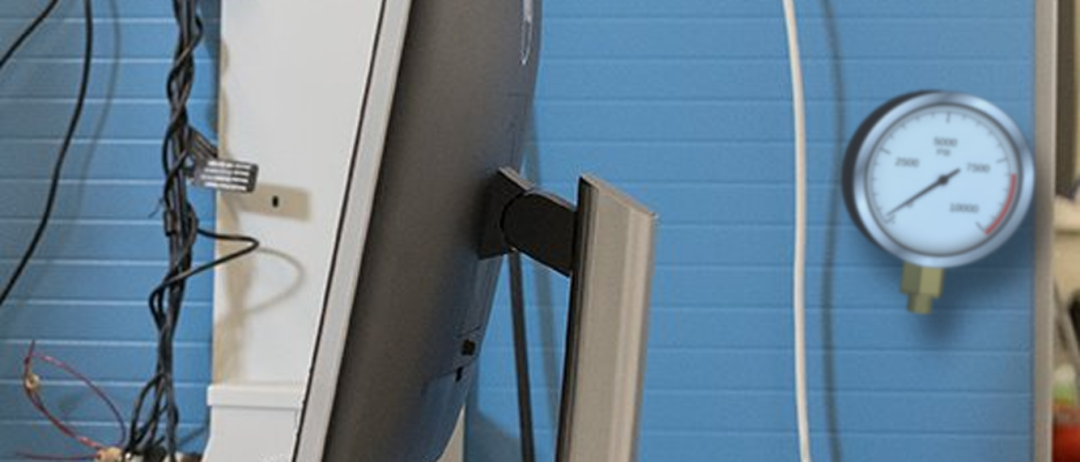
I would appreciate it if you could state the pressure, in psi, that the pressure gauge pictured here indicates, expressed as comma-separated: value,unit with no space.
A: 250,psi
